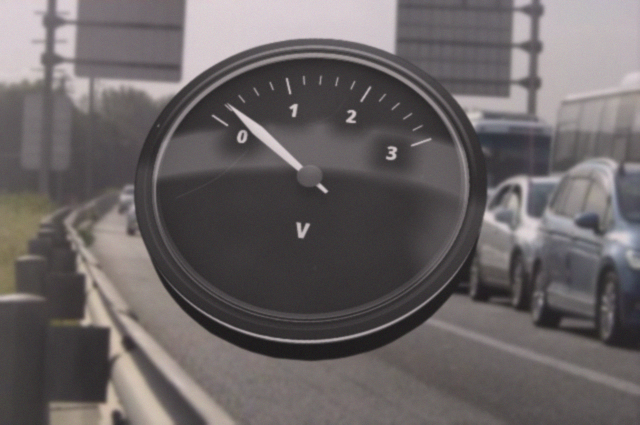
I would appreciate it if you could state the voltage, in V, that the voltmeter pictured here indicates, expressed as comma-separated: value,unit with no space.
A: 0.2,V
